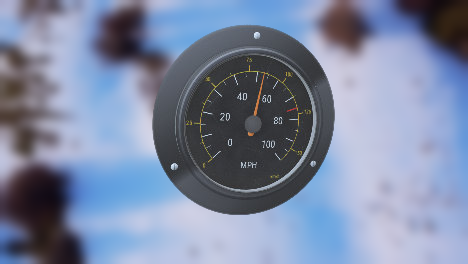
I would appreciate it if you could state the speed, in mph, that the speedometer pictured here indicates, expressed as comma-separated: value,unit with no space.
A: 52.5,mph
